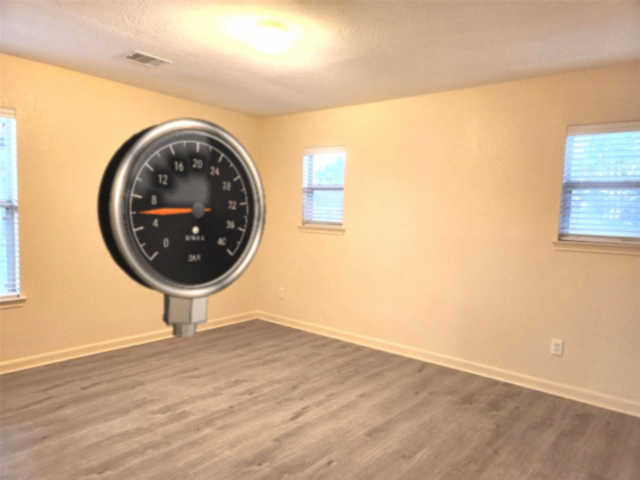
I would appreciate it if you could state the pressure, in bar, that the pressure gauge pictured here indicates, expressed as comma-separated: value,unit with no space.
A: 6,bar
